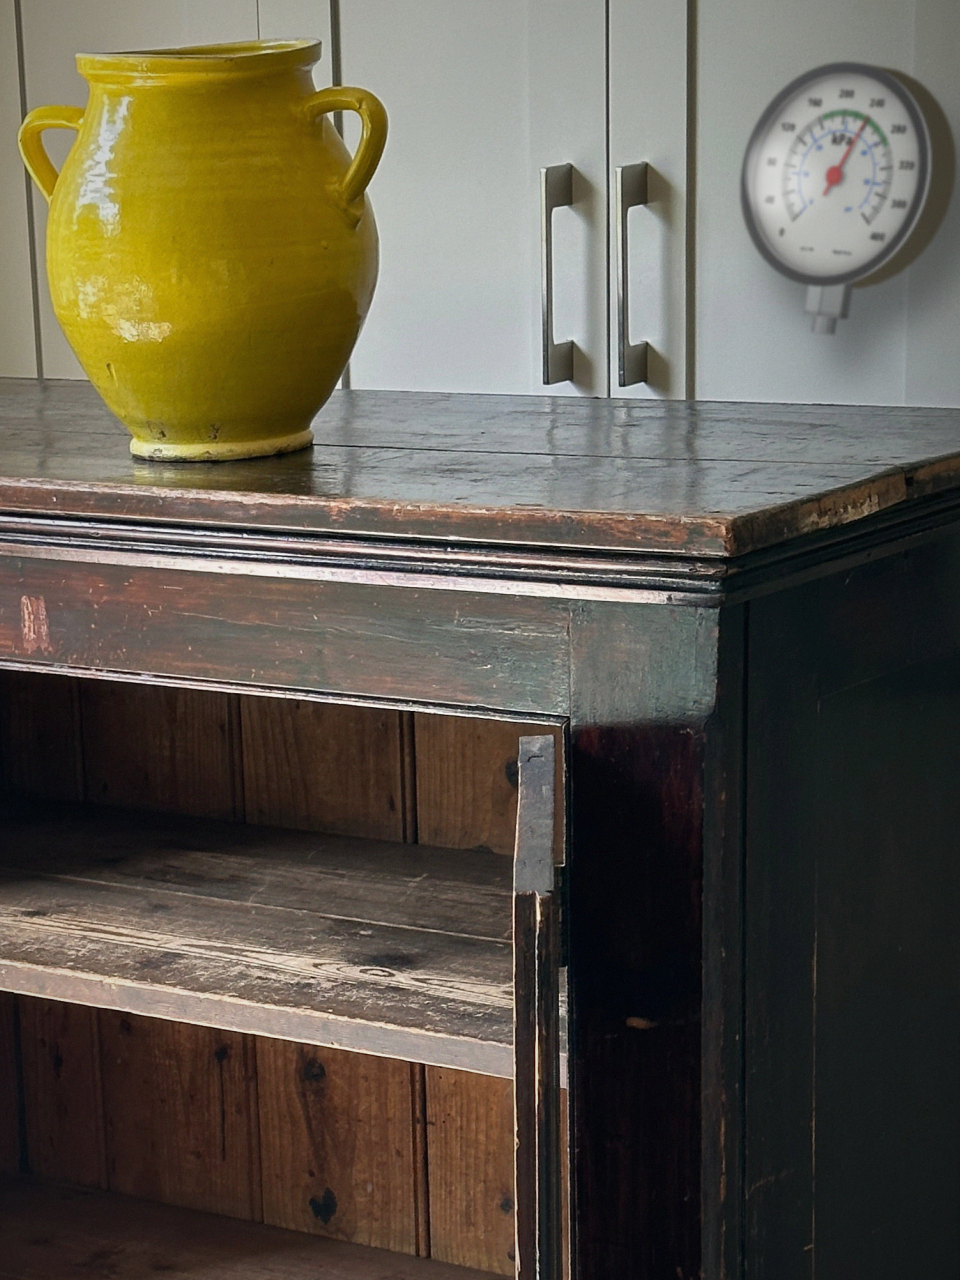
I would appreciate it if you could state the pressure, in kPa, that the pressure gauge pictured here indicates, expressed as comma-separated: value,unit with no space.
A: 240,kPa
